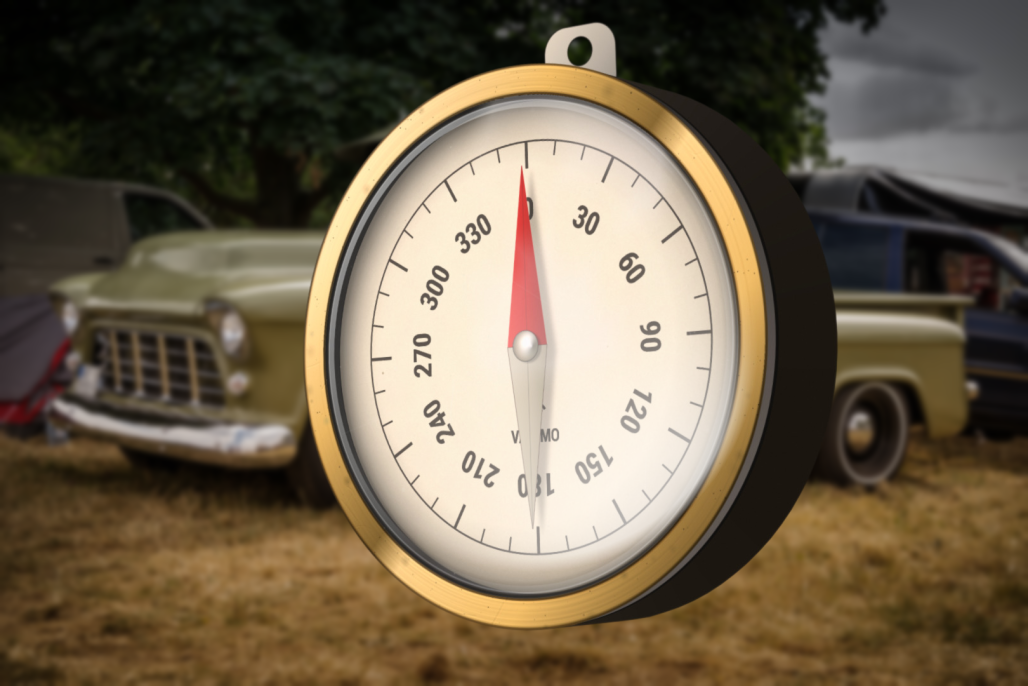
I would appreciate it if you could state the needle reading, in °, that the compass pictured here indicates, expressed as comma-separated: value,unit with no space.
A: 0,°
